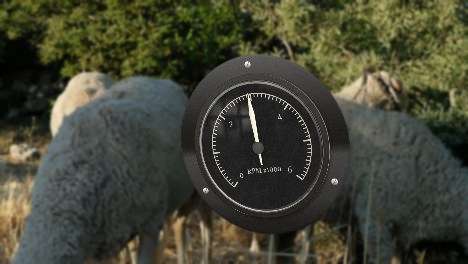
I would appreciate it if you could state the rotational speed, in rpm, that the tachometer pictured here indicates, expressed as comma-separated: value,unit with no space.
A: 3000,rpm
